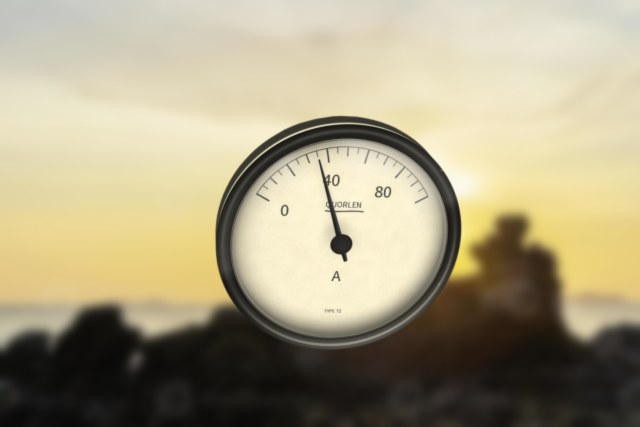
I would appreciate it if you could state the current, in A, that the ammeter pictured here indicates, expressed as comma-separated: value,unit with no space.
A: 35,A
